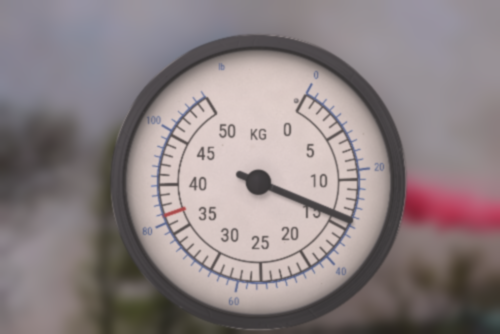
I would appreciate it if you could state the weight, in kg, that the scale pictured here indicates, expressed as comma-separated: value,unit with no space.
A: 14,kg
